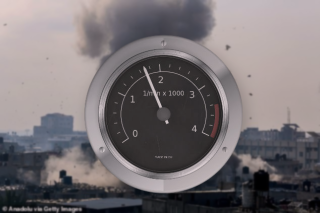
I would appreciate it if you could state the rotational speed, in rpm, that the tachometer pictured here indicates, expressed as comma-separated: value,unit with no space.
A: 1700,rpm
